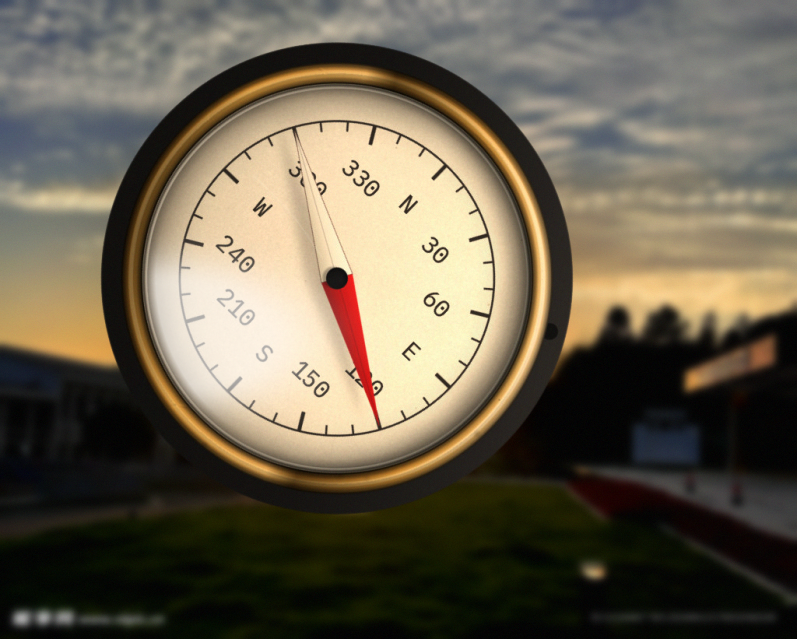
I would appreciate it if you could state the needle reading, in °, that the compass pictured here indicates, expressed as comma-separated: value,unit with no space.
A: 120,°
